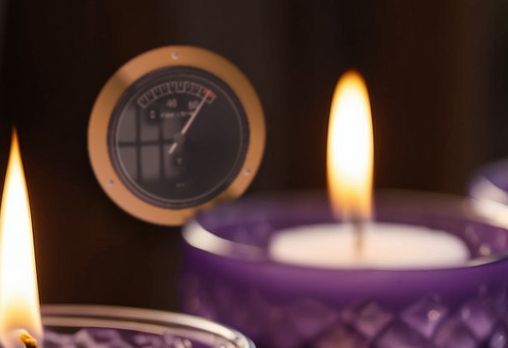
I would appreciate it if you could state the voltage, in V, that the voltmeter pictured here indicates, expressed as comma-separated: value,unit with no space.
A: 90,V
